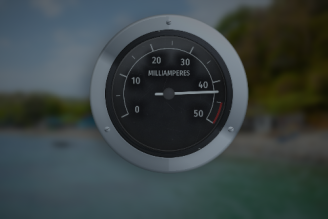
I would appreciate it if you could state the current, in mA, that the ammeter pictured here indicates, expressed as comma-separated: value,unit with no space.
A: 42.5,mA
